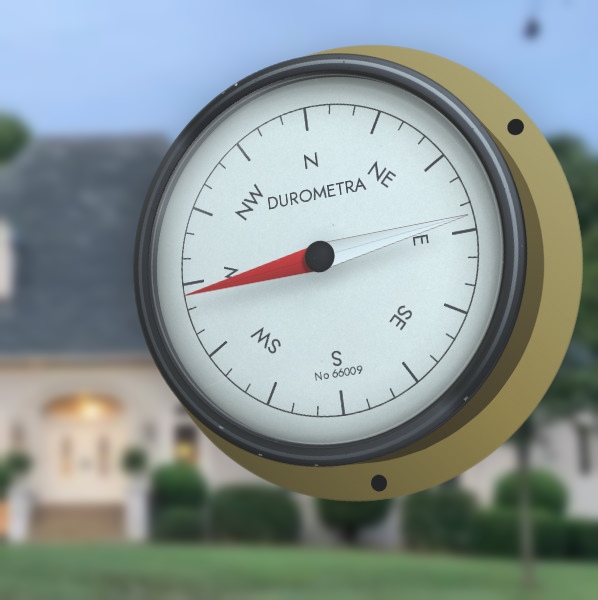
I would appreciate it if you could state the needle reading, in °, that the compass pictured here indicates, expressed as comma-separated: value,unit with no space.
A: 265,°
